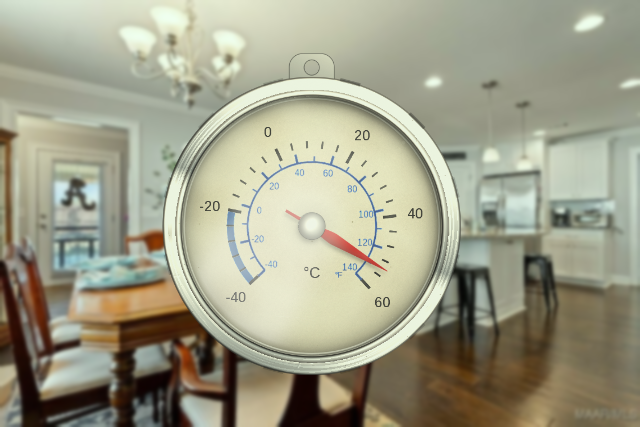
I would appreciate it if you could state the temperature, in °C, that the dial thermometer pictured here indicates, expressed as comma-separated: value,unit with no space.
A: 54,°C
